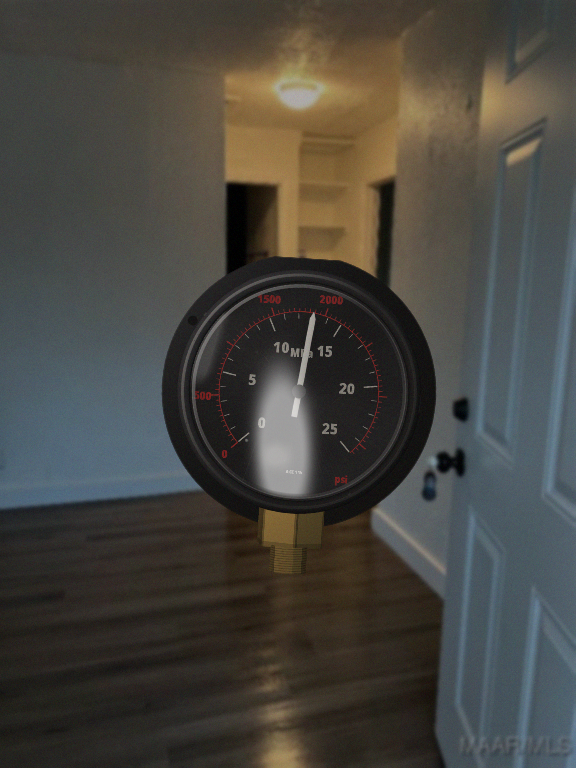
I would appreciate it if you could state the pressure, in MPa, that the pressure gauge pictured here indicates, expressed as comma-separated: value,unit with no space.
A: 13,MPa
